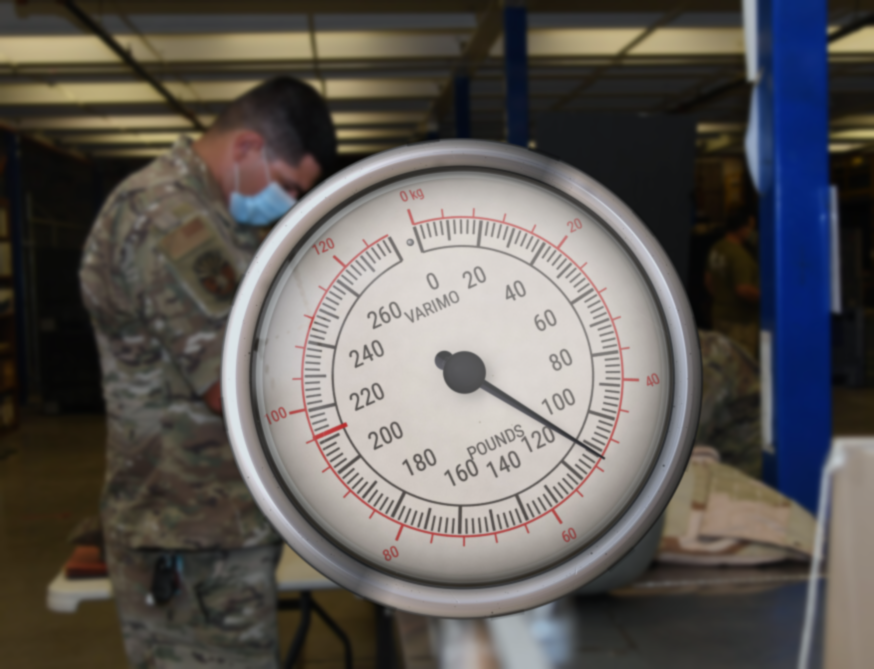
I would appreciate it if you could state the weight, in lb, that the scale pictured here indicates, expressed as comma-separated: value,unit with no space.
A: 112,lb
